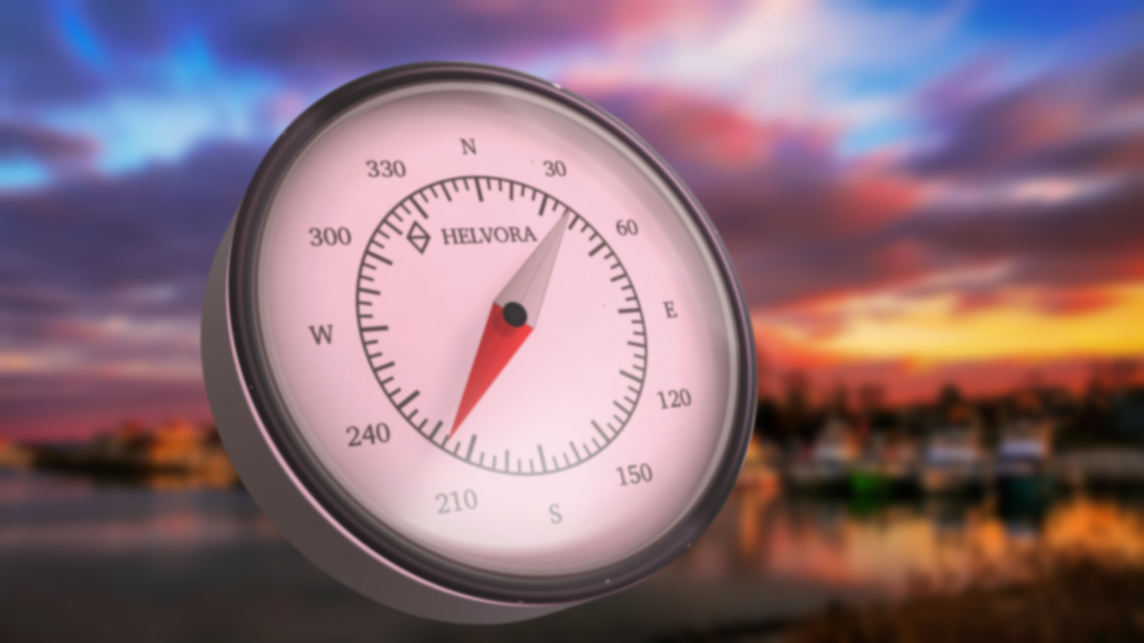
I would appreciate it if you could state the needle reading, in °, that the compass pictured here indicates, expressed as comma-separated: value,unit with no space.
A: 220,°
